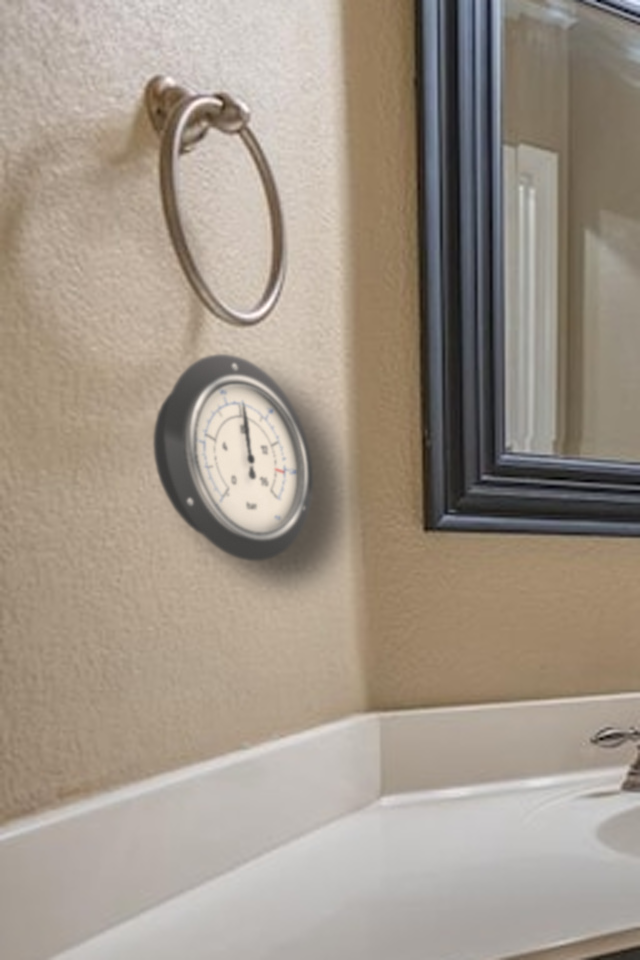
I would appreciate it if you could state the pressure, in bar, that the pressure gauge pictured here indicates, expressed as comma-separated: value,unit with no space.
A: 8,bar
